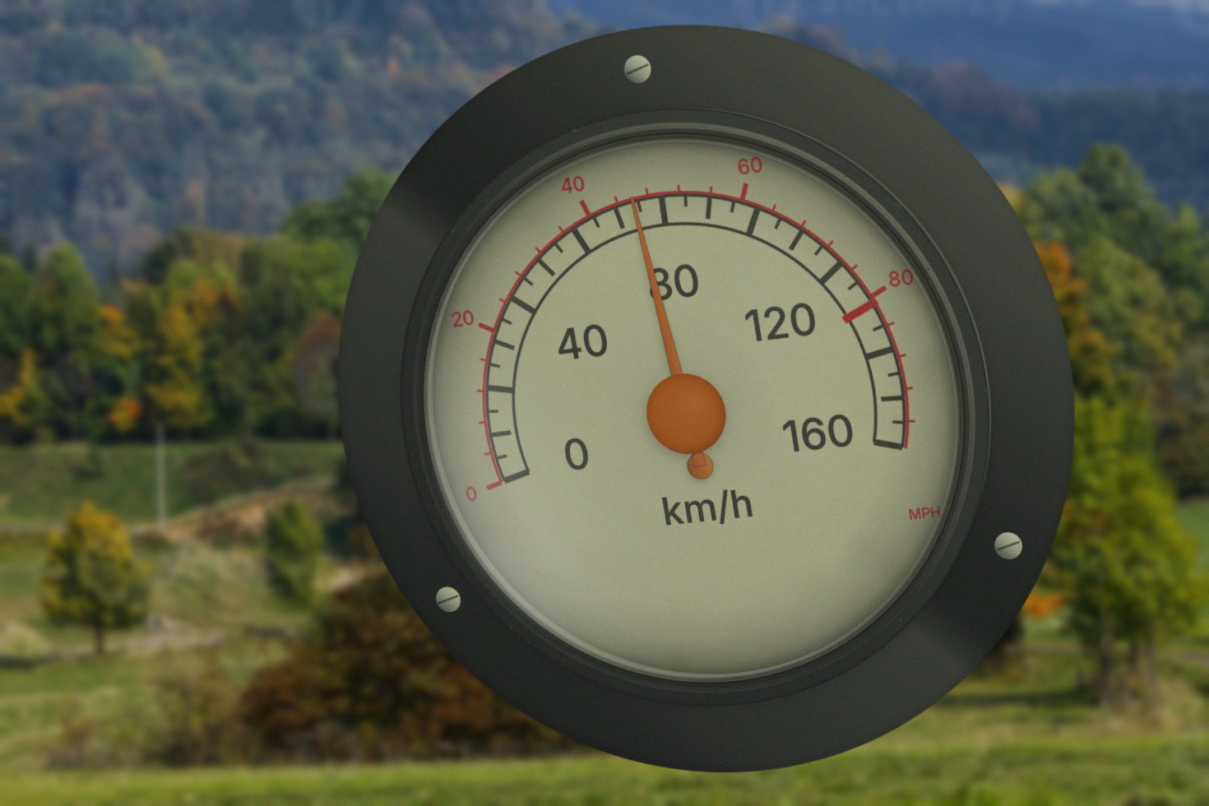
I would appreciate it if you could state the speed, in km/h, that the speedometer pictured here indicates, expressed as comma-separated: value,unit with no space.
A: 75,km/h
